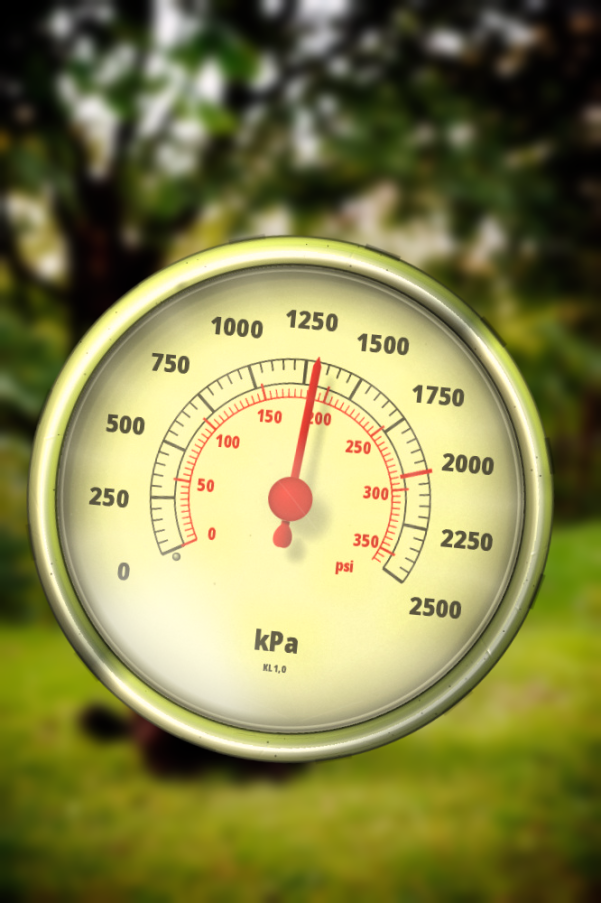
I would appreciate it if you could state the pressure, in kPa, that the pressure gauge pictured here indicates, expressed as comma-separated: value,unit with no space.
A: 1300,kPa
